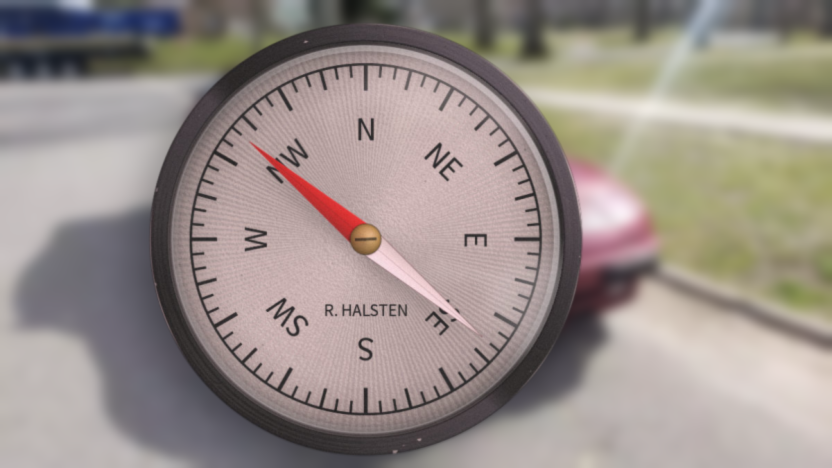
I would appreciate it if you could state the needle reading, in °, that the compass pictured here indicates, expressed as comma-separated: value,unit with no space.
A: 310,°
